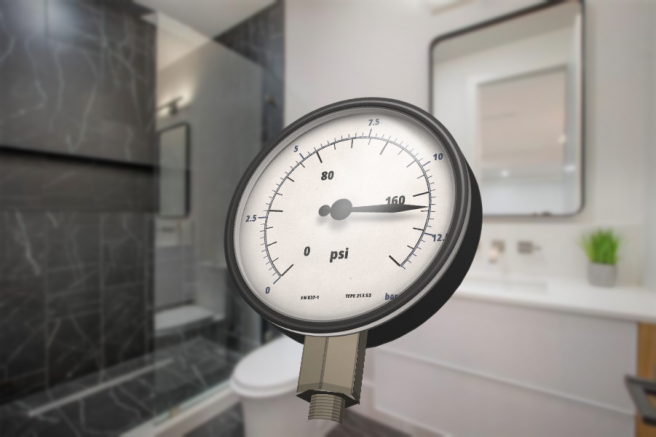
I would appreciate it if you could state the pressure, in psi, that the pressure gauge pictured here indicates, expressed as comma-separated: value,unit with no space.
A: 170,psi
